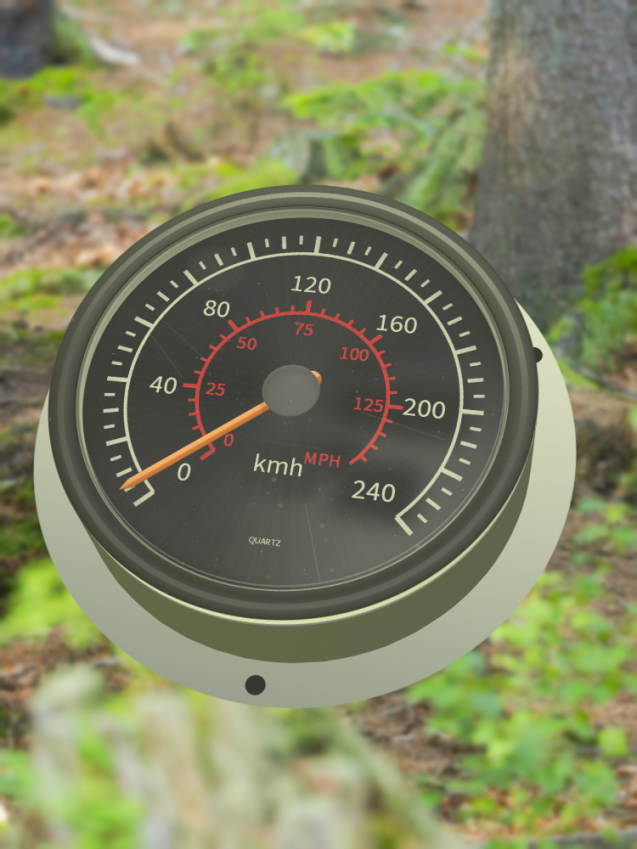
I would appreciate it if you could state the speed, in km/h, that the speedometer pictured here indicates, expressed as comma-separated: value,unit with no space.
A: 5,km/h
